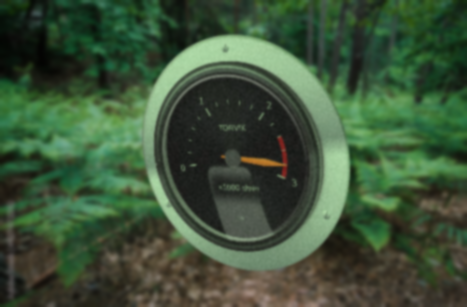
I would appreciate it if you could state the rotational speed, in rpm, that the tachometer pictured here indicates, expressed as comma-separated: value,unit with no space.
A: 2800,rpm
